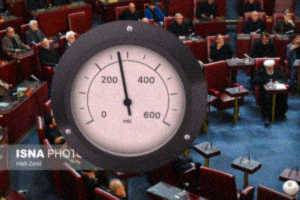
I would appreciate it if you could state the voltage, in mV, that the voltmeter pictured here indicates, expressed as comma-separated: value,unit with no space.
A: 275,mV
